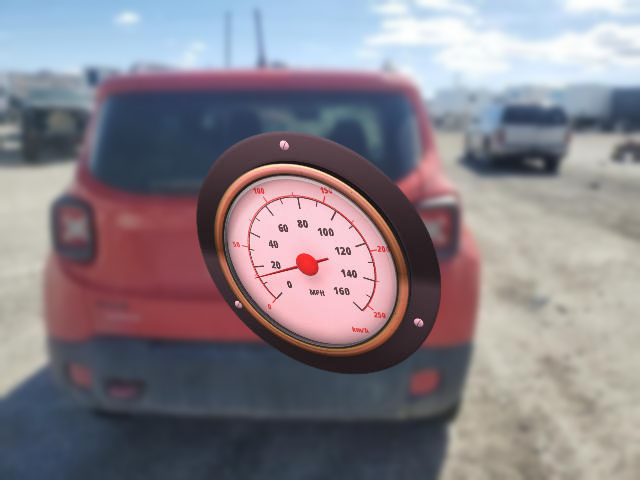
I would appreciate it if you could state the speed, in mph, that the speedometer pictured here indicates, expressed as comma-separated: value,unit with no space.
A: 15,mph
